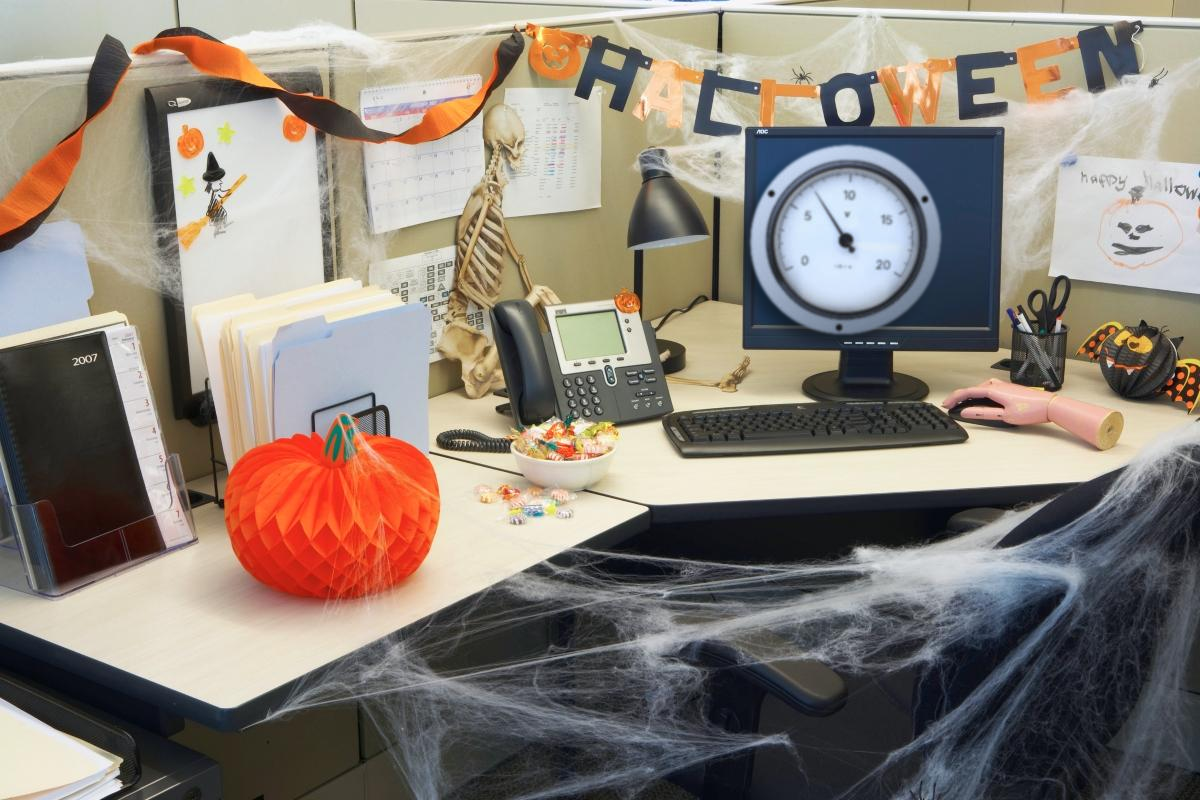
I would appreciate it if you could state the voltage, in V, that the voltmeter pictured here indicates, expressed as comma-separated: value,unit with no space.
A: 7,V
